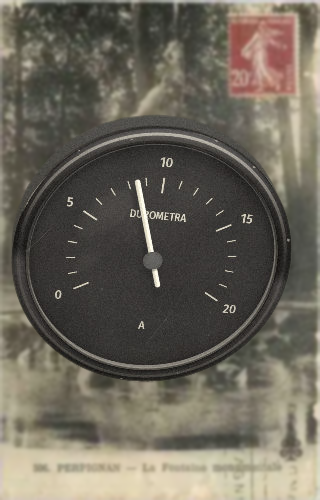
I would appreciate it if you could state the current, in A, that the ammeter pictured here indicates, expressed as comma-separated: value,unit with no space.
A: 8.5,A
